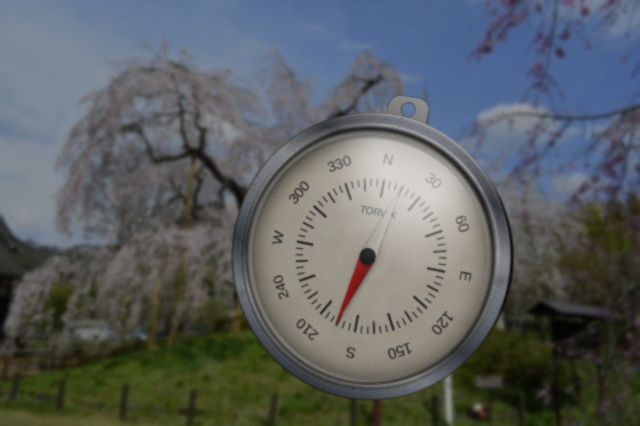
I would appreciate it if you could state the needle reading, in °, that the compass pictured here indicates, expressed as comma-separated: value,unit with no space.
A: 195,°
